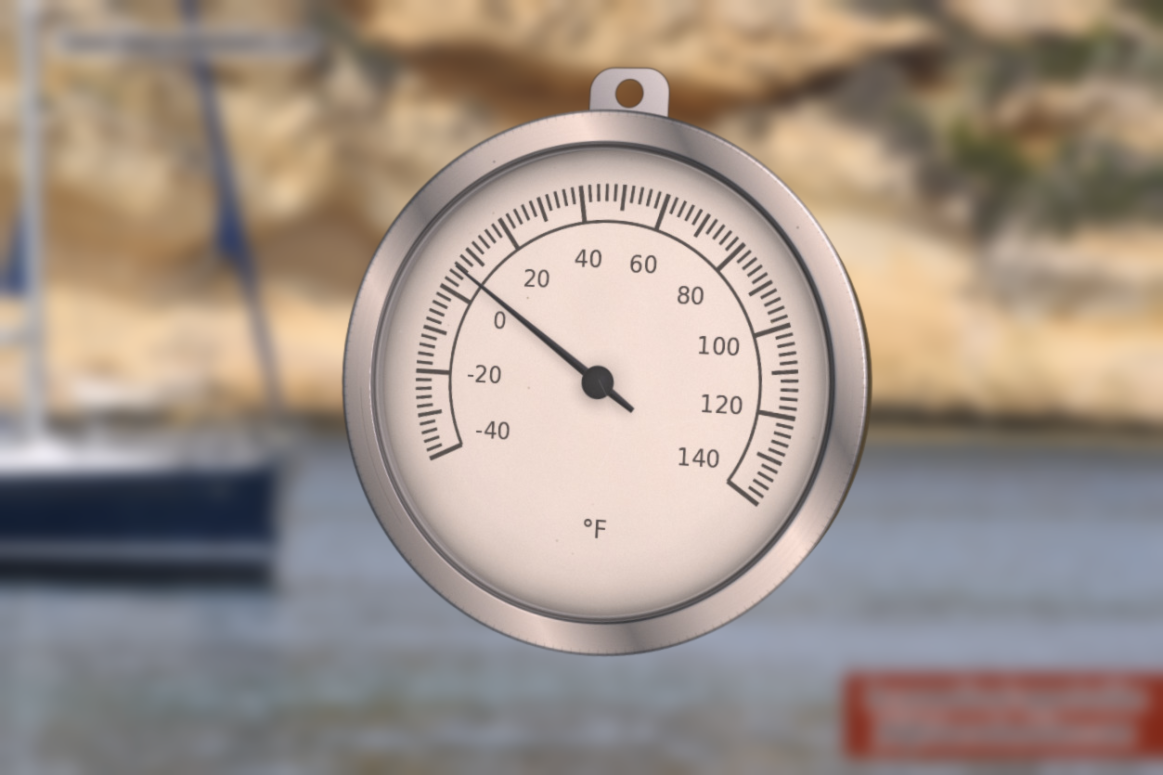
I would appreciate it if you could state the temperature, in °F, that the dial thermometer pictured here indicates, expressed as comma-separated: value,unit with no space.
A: 6,°F
